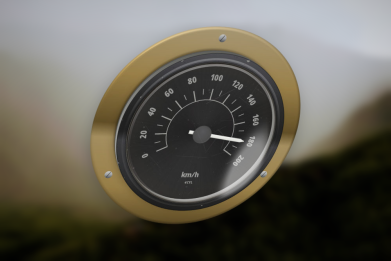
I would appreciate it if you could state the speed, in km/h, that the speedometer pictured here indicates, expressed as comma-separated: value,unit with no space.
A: 180,km/h
